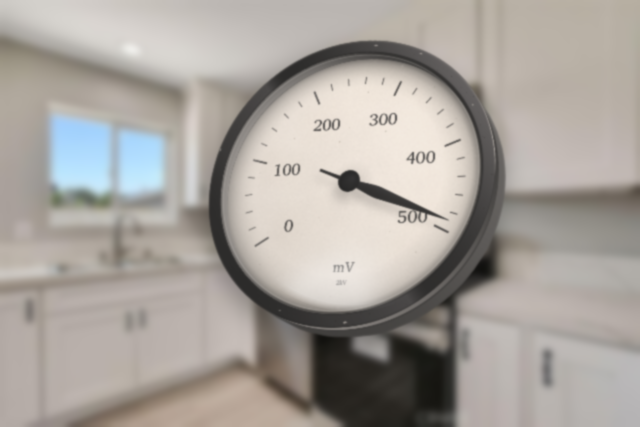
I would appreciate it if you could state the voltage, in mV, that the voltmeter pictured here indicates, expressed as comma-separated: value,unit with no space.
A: 490,mV
